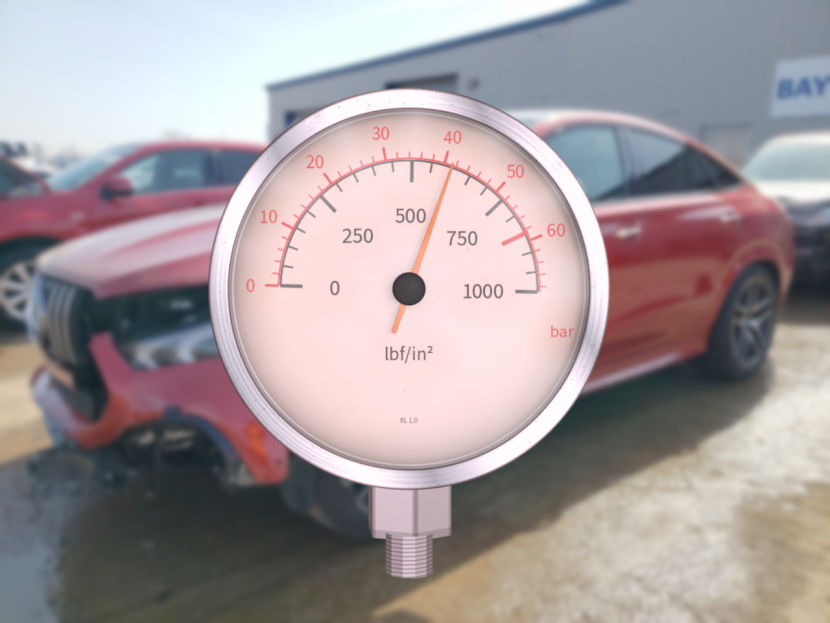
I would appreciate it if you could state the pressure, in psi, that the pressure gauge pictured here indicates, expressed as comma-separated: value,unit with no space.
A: 600,psi
